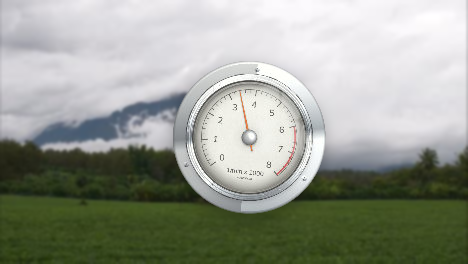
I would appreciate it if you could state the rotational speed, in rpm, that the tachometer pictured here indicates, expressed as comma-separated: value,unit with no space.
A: 3400,rpm
